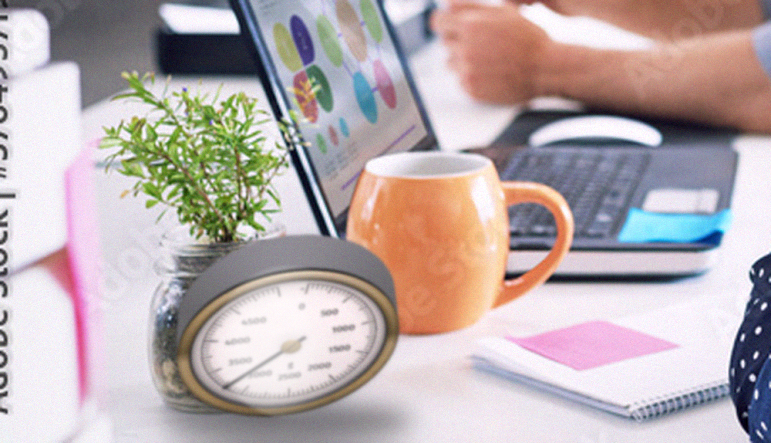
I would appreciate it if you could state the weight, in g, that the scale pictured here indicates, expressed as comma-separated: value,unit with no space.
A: 3250,g
